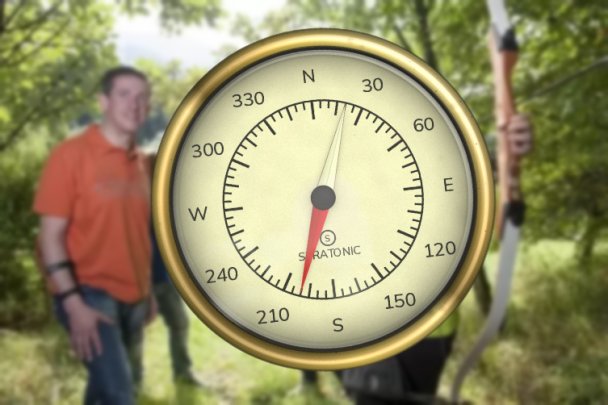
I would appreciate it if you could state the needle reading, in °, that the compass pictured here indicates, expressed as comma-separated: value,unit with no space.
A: 200,°
